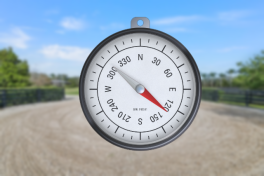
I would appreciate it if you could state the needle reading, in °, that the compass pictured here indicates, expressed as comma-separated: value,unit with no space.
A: 130,°
